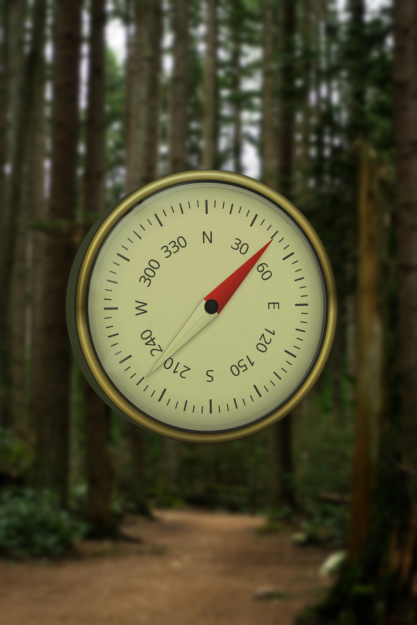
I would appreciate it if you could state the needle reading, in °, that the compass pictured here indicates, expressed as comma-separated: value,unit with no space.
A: 45,°
